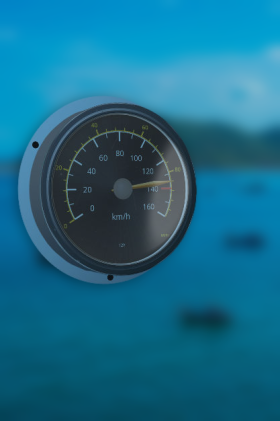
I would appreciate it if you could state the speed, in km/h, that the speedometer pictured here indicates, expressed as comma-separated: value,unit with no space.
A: 135,km/h
